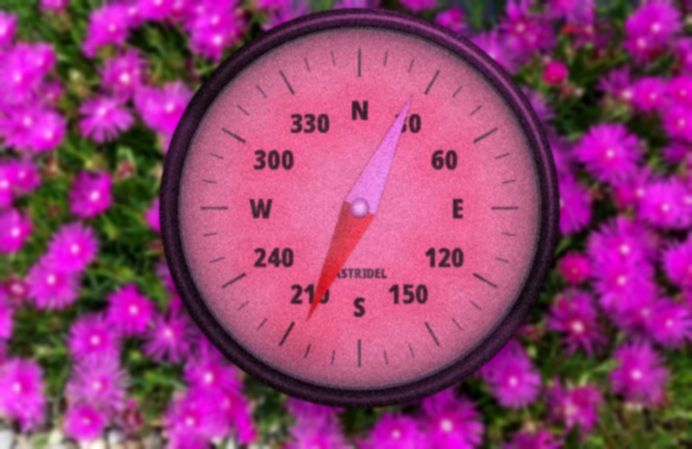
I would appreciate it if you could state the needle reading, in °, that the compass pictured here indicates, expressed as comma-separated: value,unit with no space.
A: 205,°
